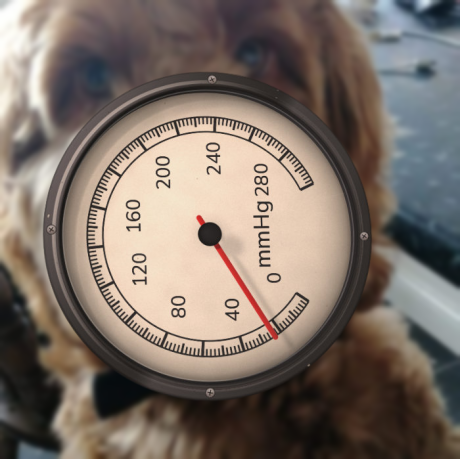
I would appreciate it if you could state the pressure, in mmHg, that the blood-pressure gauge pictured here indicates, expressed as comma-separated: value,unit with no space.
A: 24,mmHg
